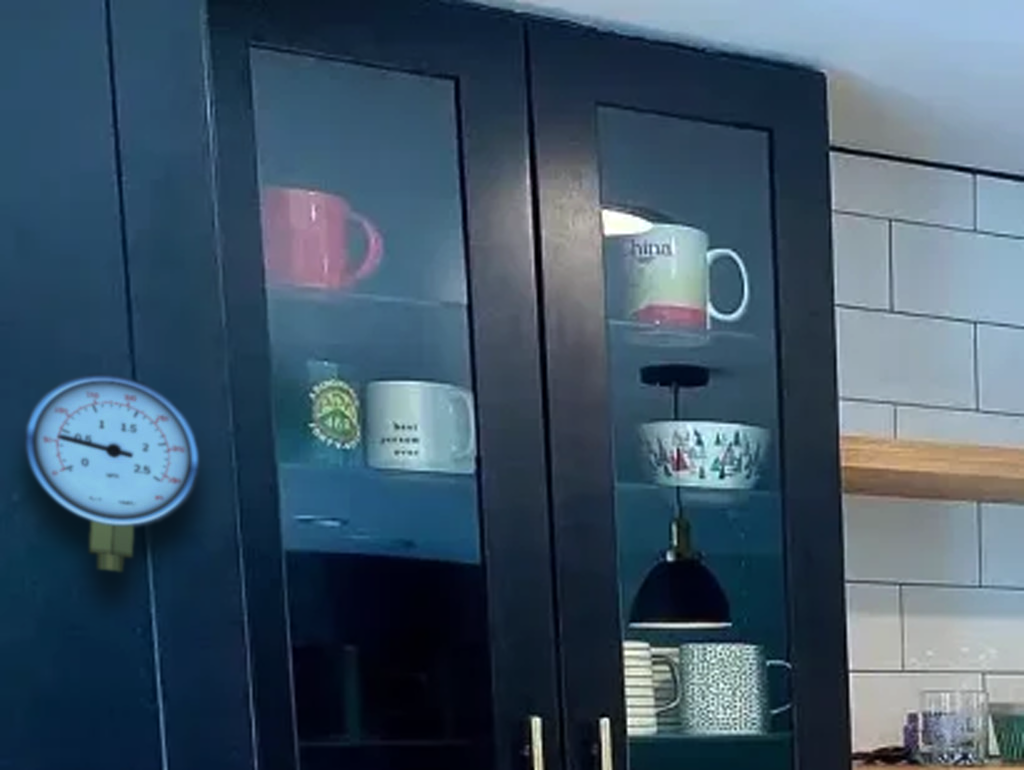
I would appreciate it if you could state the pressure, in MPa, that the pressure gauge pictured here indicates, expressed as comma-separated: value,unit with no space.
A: 0.4,MPa
